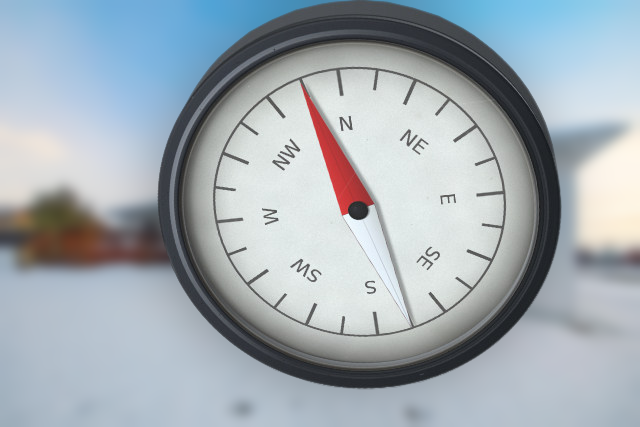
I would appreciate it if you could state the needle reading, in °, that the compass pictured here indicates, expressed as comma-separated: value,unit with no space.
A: 345,°
